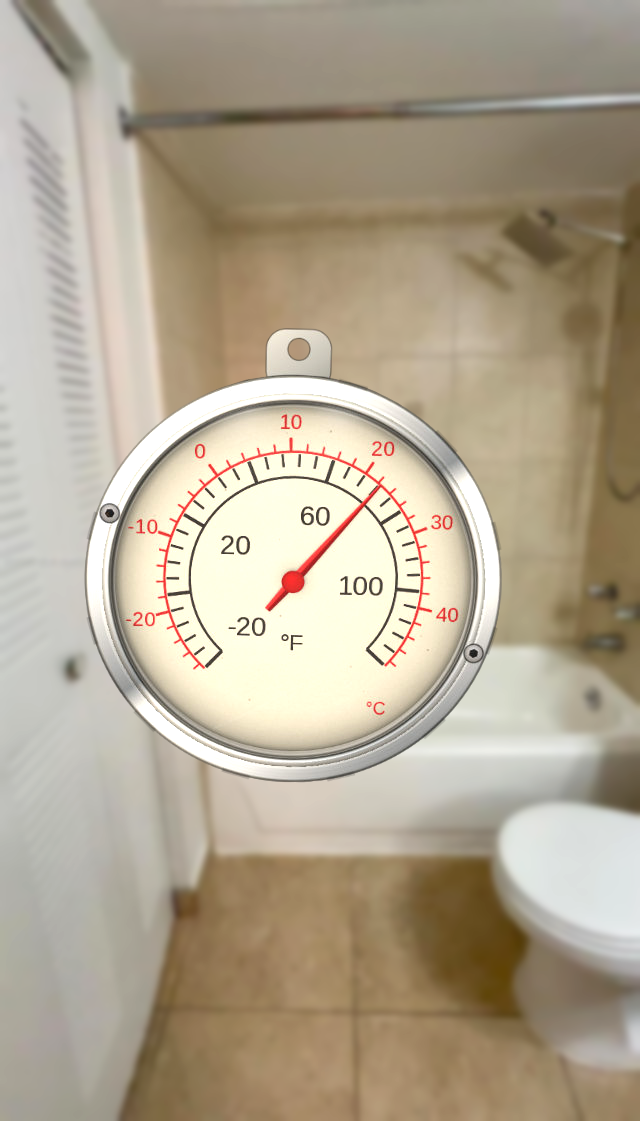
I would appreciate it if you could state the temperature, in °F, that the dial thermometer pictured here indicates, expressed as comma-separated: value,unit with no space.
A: 72,°F
